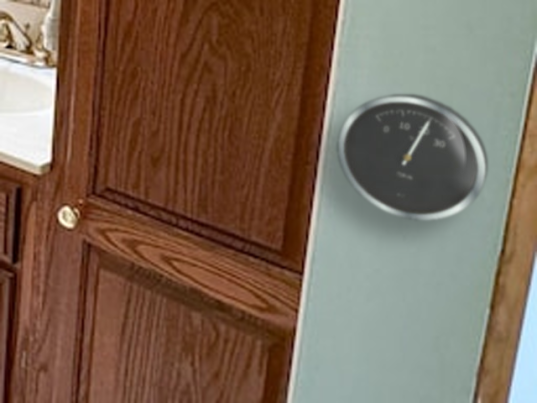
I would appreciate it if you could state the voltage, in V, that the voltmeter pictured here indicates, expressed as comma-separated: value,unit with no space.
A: 20,V
